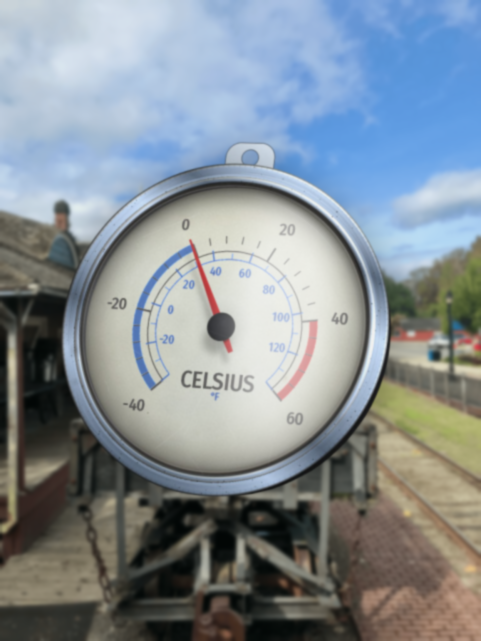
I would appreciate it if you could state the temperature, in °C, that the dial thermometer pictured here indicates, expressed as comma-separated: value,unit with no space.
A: 0,°C
